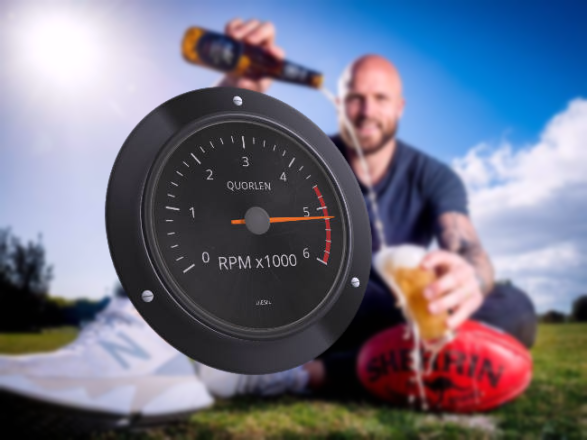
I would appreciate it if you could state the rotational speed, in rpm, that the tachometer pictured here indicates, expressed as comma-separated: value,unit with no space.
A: 5200,rpm
